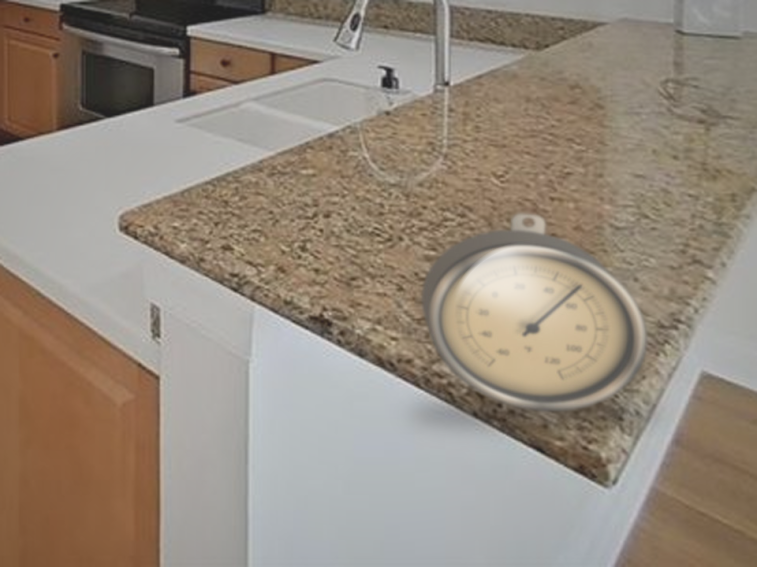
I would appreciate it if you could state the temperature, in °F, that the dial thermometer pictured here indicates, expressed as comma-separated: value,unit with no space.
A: 50,°F
